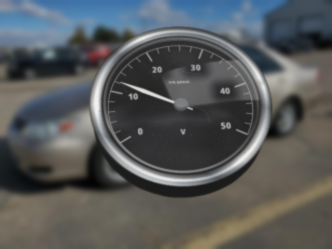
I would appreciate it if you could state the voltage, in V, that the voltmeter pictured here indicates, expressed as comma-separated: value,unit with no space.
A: 12,V
